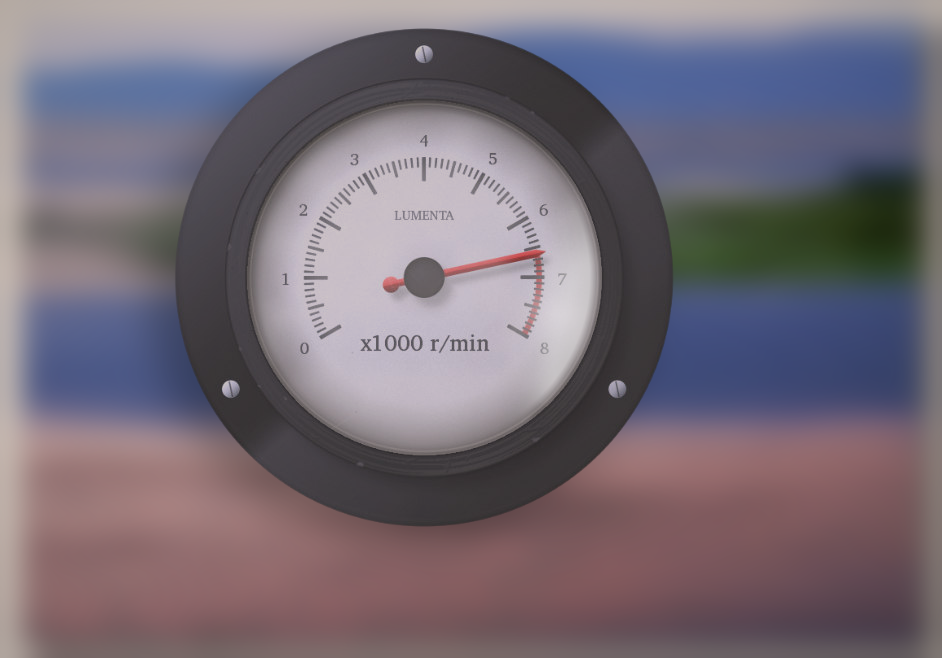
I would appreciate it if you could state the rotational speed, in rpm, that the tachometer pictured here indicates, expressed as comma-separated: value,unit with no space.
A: 6600,rpm
